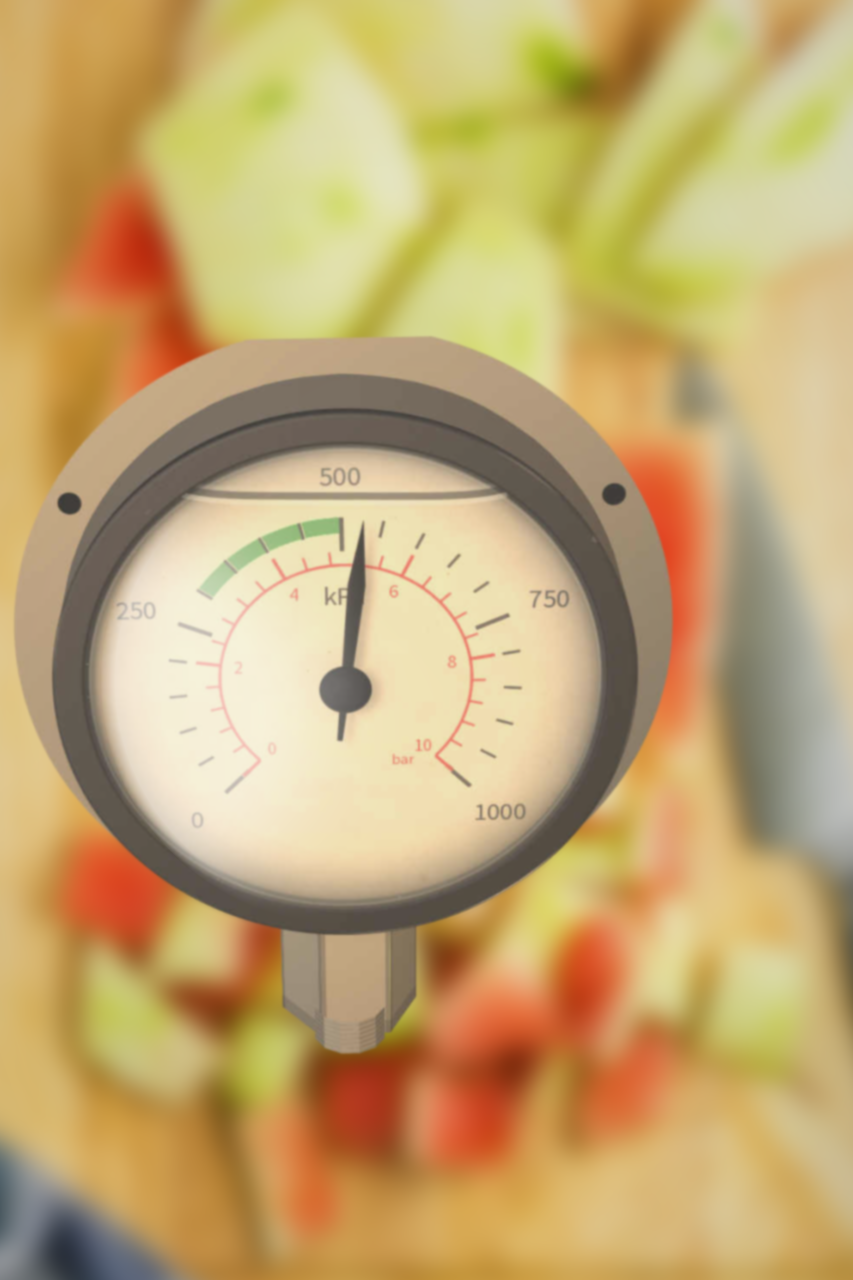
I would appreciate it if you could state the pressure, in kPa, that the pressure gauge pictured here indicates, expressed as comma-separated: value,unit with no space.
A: 525,kPa
